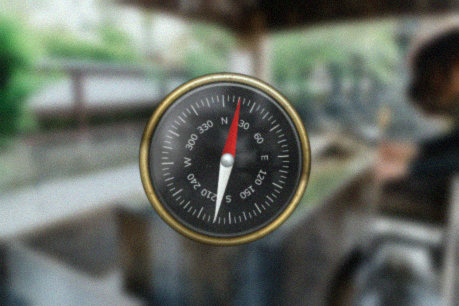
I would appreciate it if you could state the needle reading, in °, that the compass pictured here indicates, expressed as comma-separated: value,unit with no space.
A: 15,°
